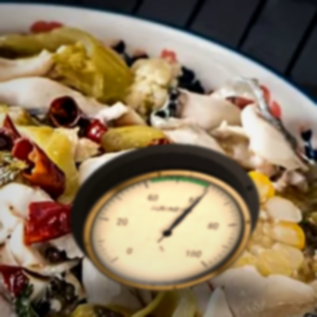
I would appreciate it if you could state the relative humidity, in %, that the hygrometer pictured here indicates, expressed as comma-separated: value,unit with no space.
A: 60,%
